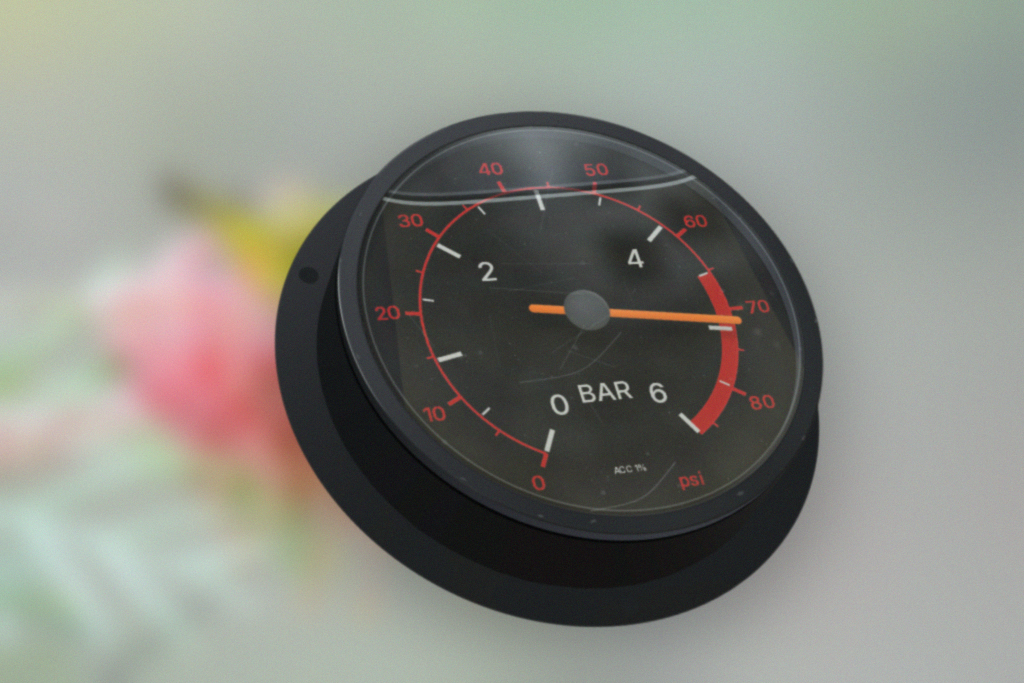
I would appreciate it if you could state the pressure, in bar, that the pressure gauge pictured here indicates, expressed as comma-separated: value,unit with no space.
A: 5,bar
